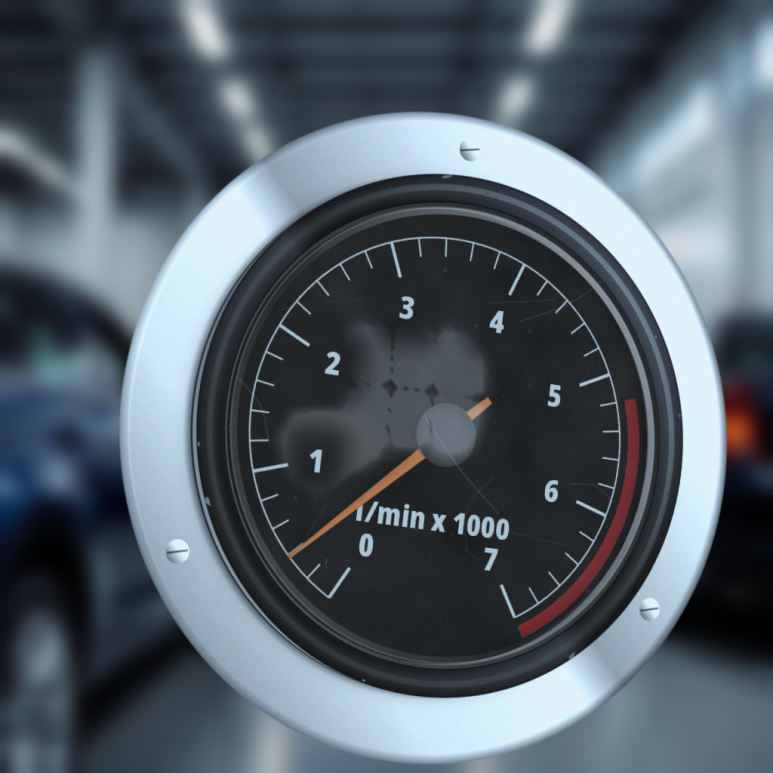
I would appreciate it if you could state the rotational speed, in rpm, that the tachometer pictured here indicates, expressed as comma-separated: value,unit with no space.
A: 400,rpm
